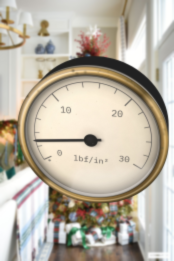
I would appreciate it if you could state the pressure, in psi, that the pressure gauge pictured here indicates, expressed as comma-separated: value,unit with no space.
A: 3,psi
